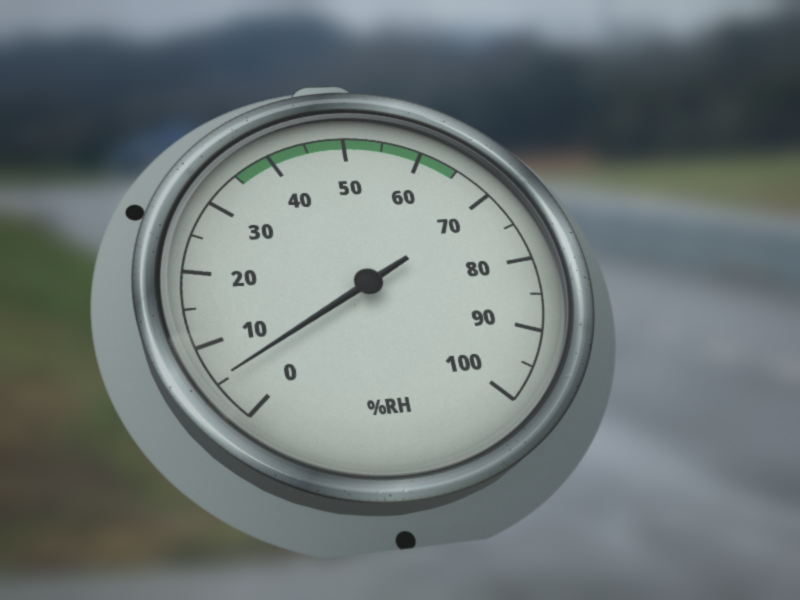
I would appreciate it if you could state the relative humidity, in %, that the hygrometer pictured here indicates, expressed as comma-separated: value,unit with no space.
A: 5,%
